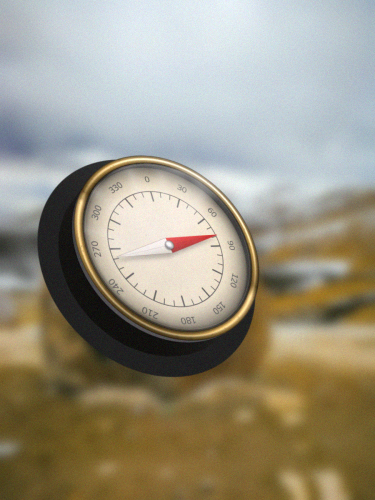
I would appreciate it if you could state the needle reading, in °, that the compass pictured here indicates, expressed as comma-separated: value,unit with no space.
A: 80,°
